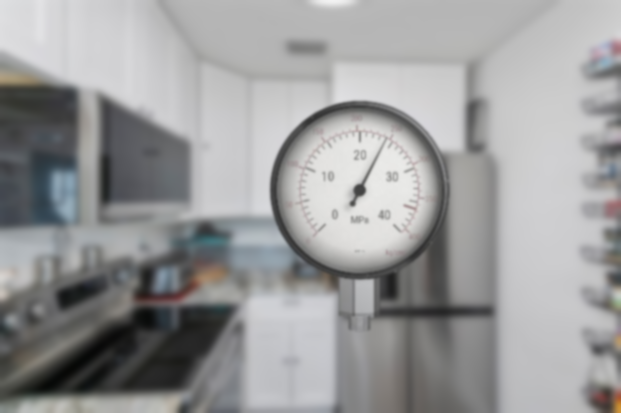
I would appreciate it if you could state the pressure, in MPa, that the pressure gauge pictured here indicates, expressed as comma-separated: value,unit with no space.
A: 24,MPa
